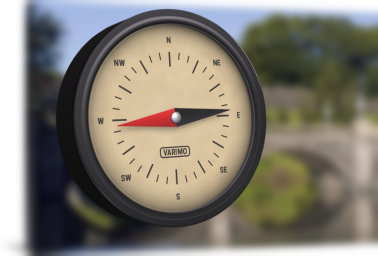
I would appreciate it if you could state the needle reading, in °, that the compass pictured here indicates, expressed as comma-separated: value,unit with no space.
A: 265,°
